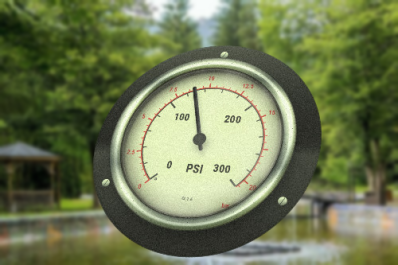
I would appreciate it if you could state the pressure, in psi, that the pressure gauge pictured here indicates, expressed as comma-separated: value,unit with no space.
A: 130,psi
